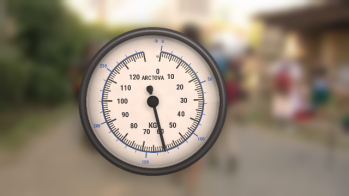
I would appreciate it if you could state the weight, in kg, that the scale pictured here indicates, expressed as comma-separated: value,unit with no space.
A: 60,kg
